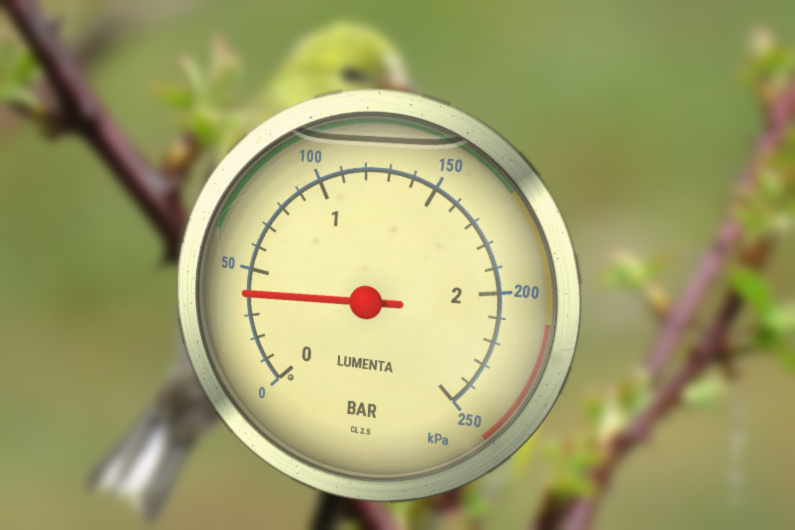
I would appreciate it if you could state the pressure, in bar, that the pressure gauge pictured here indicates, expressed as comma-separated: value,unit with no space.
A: 0.4,bar
